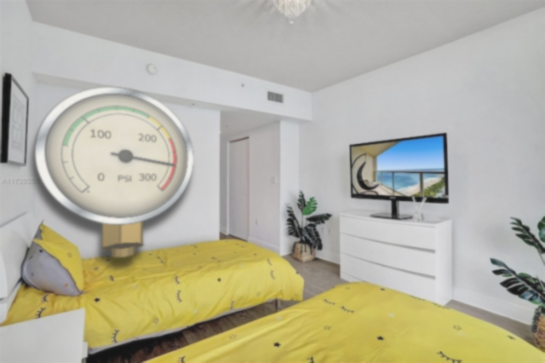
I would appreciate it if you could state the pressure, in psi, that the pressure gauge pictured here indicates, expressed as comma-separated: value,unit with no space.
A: 260,psi
